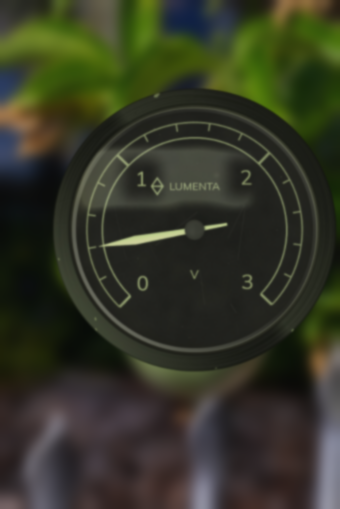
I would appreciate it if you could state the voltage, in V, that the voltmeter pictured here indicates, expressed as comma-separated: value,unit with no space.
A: 0.4,V
